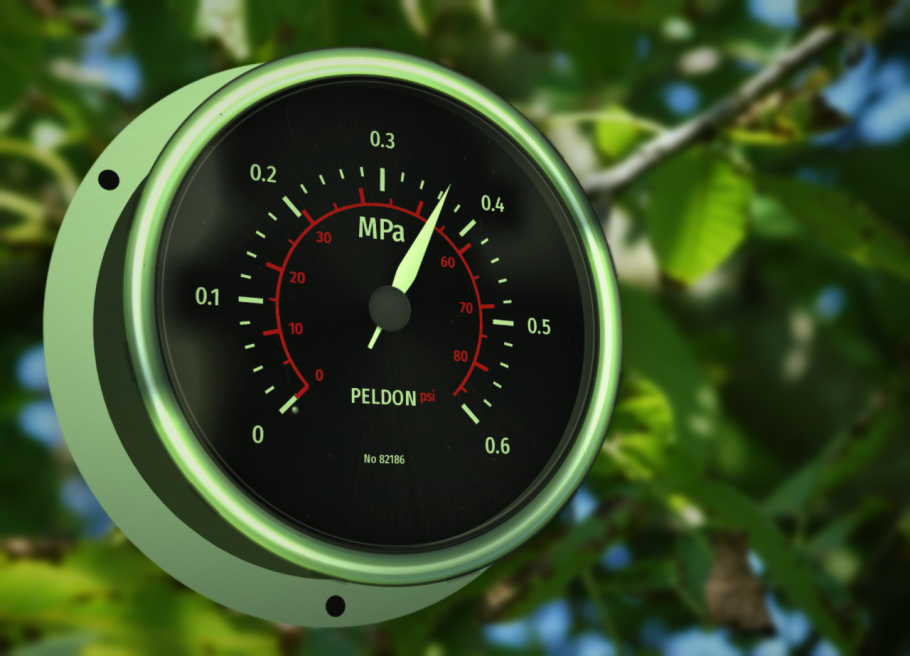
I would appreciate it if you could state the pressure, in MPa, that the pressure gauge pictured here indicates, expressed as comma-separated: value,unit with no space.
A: 0.36,MPa
